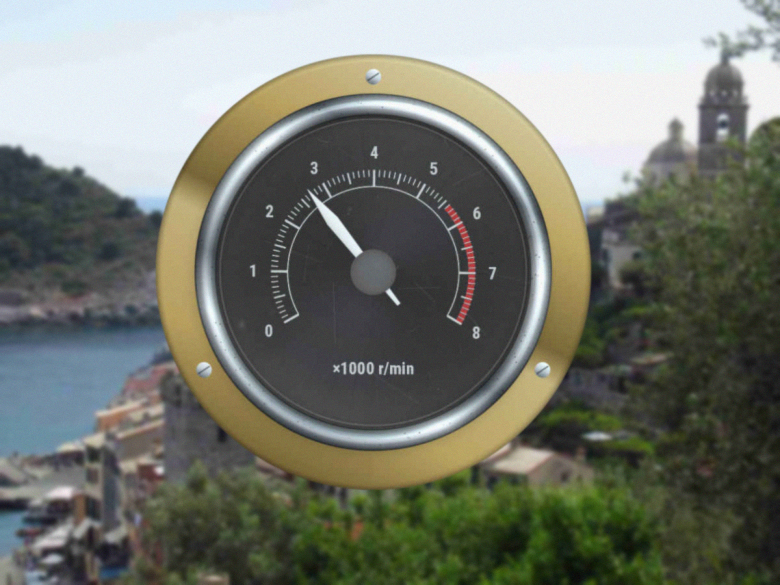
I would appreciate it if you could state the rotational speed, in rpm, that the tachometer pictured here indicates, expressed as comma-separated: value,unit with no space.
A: 2700,rpm
